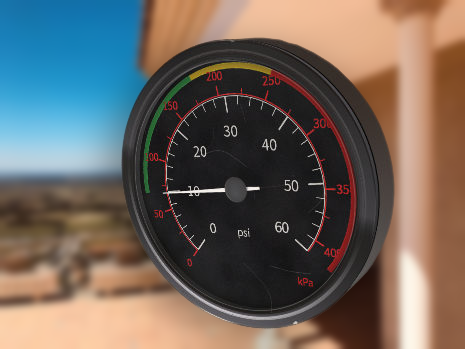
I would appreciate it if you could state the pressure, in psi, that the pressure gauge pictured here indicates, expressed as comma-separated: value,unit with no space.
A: 10,psi
